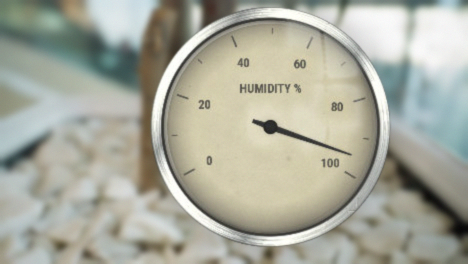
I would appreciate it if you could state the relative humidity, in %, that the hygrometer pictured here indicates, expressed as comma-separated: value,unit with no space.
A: 95,%
